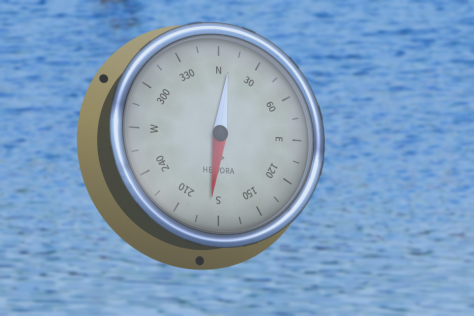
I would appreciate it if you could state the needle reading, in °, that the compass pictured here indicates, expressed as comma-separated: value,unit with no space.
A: 187.5,°
